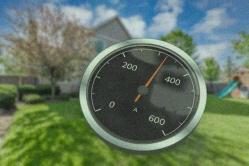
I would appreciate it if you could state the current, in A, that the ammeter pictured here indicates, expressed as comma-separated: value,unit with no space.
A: 325,A
